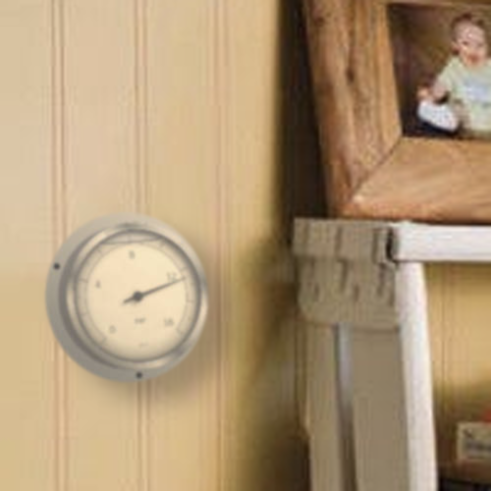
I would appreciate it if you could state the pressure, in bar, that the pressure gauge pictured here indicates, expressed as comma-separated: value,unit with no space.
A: 12.5,bar
